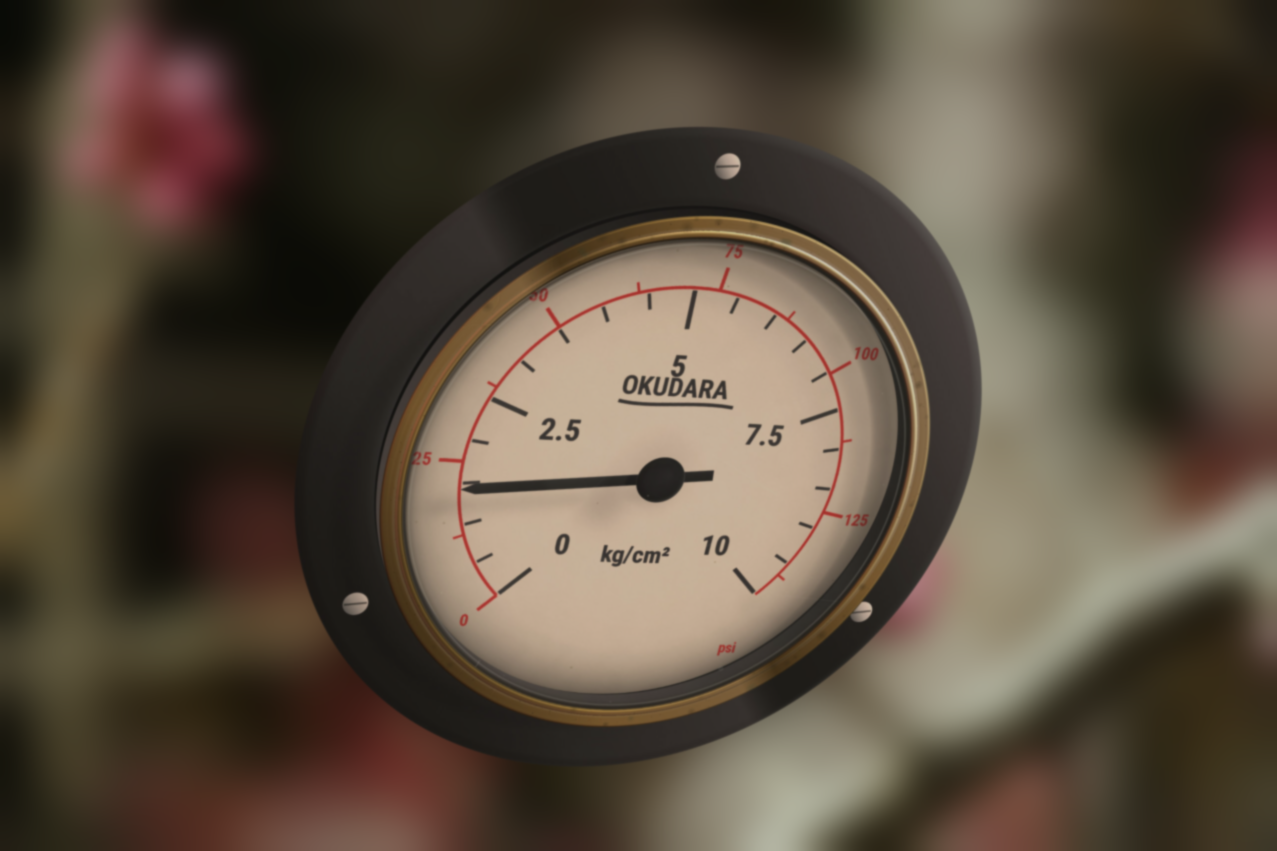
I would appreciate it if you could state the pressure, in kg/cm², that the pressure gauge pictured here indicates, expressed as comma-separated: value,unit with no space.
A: 1.5,kg/cm²
